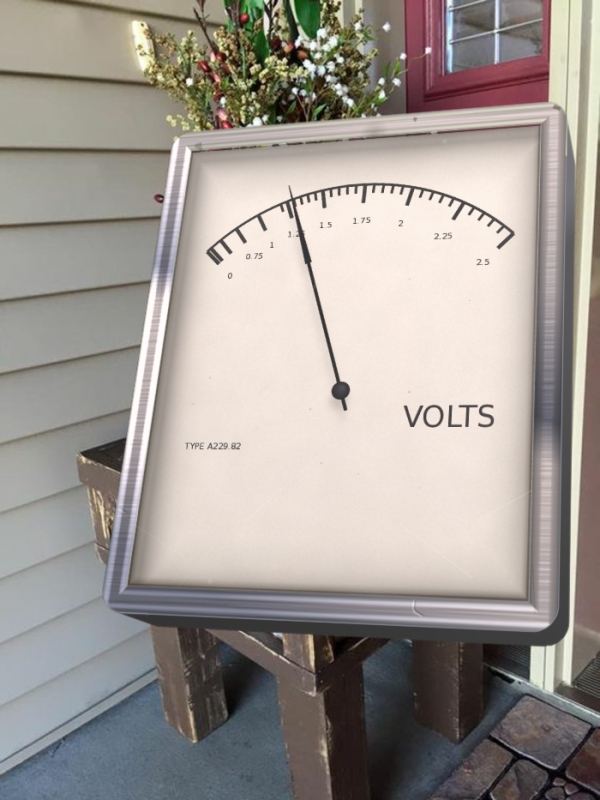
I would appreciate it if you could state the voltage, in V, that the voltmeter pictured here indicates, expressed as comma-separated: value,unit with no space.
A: 1.3,V
